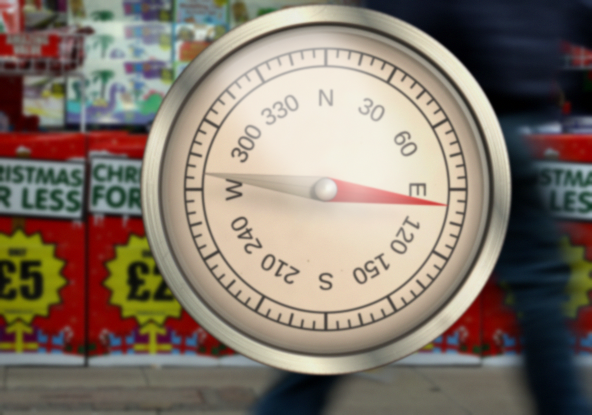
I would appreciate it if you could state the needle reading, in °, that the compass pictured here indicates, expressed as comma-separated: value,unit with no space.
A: 97.5,°
